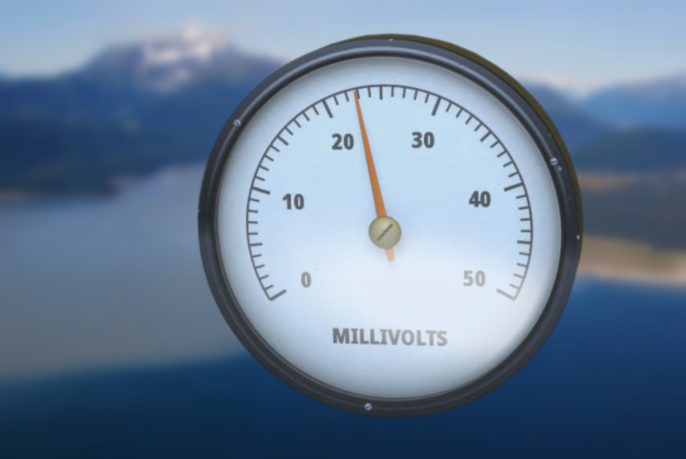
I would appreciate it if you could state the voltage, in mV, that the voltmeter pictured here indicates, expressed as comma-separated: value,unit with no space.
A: 23,mV
